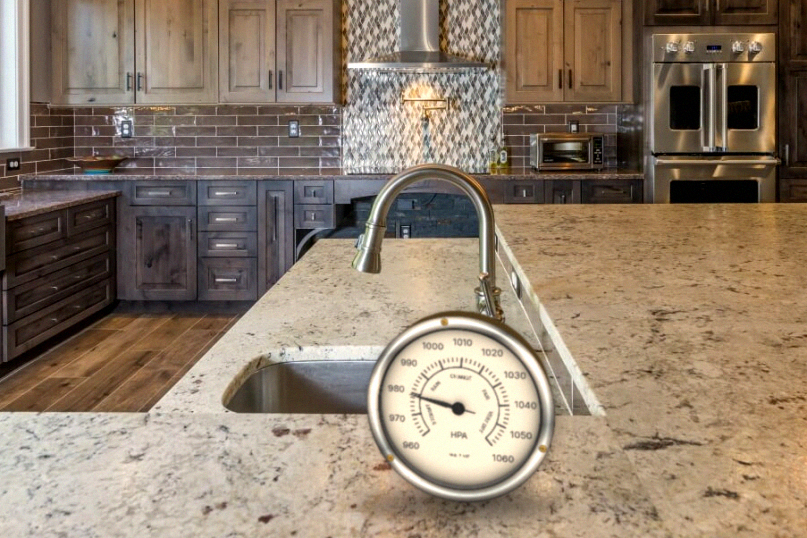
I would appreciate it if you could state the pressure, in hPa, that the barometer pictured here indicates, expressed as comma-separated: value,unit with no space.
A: 980,hPa
